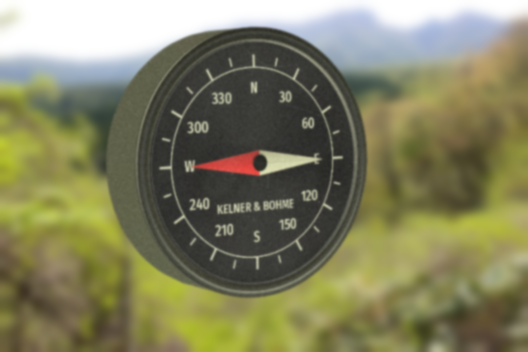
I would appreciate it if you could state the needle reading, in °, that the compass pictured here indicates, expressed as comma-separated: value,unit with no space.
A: 270,°
